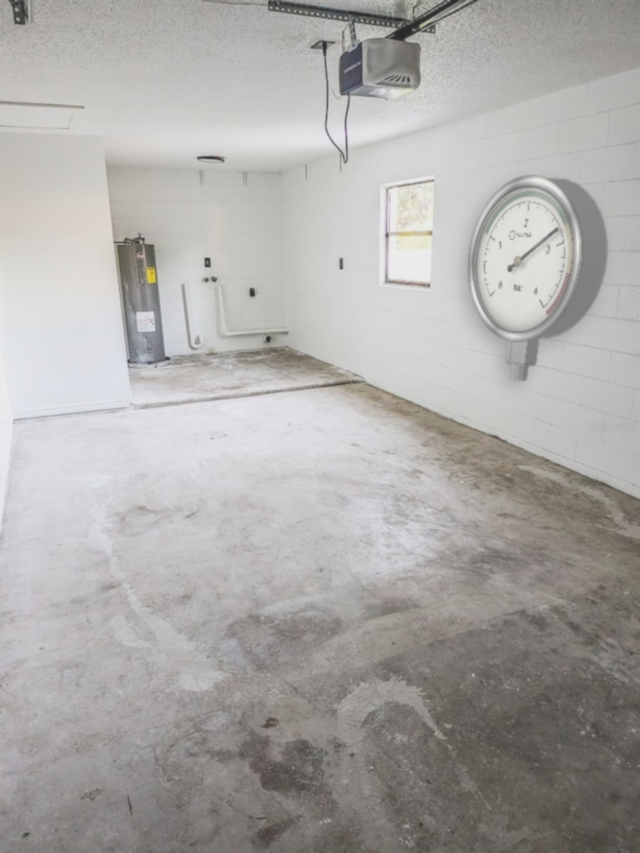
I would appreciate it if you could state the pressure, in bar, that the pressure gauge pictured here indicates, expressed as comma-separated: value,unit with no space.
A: 2.8,bar
